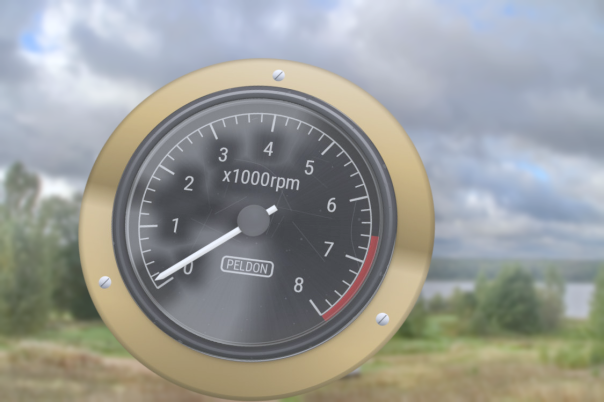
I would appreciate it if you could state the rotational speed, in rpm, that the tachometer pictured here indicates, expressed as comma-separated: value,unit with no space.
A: 100,rpm
